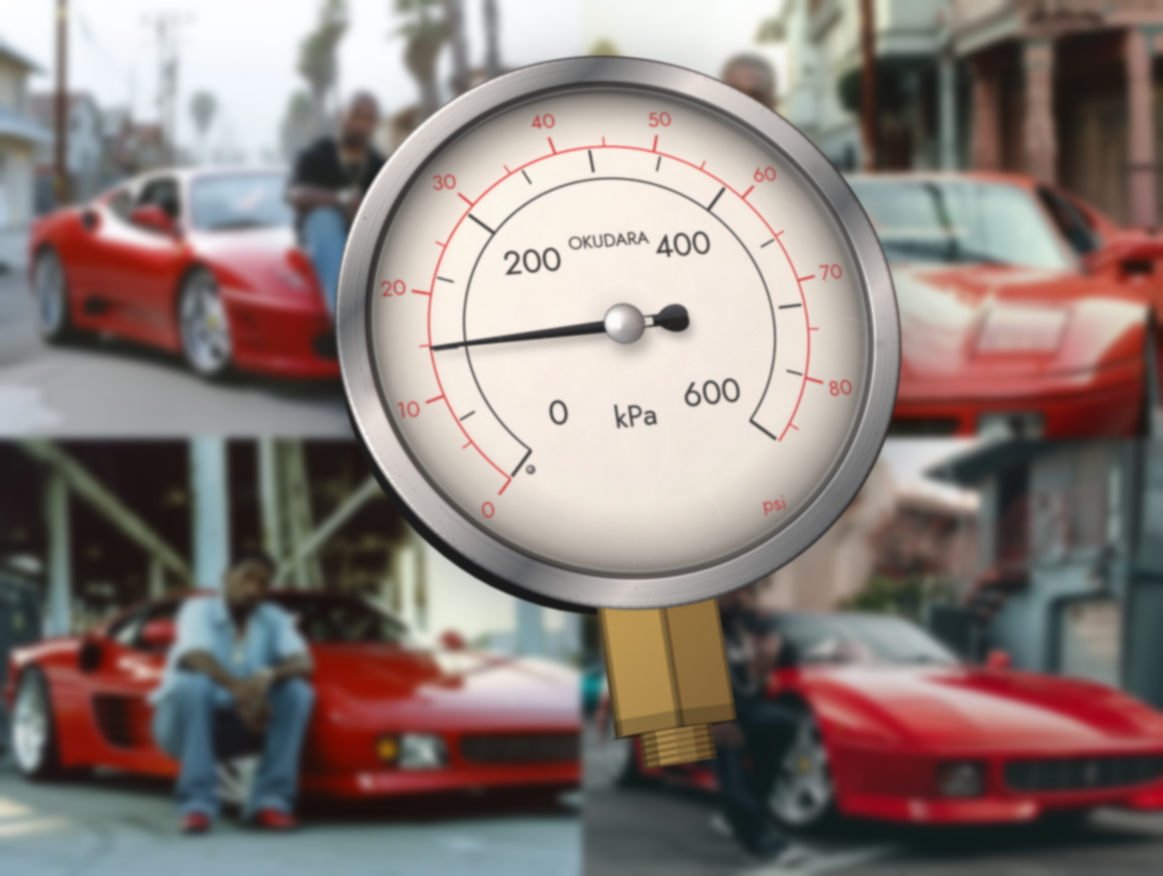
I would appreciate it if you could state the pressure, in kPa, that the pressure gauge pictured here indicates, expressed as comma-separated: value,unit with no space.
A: 100,kPa
